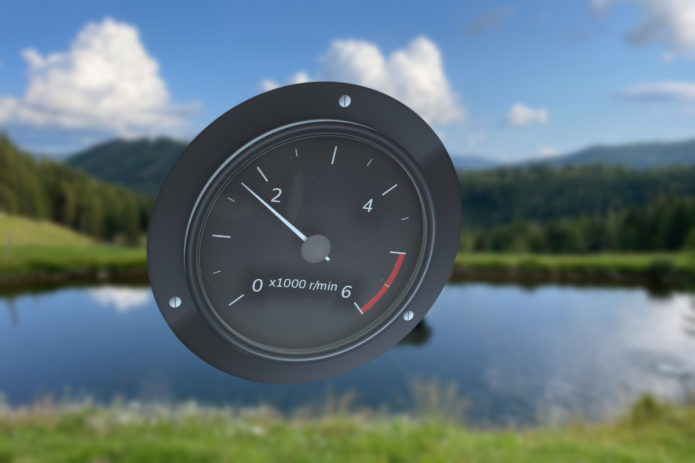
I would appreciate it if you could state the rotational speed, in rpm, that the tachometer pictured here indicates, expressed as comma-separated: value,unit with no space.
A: 1750,rpm
